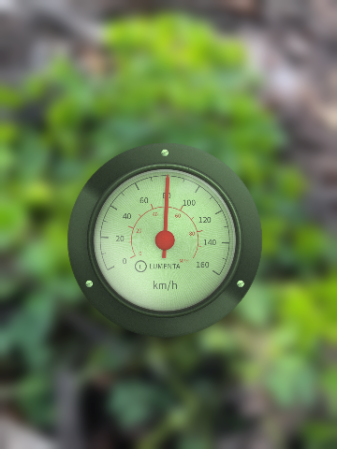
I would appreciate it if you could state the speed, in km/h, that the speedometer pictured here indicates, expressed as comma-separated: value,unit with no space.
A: 80,km/h
